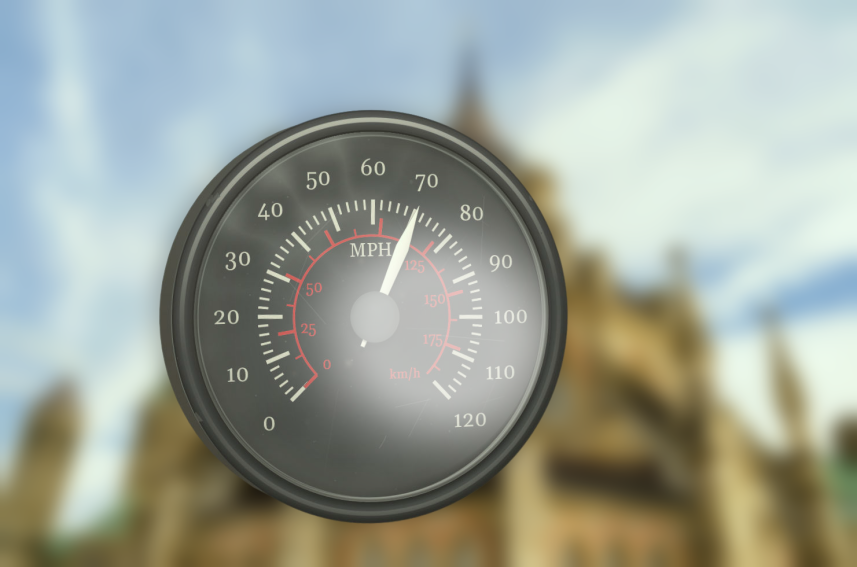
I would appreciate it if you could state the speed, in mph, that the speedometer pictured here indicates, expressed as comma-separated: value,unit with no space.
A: 70,mph
